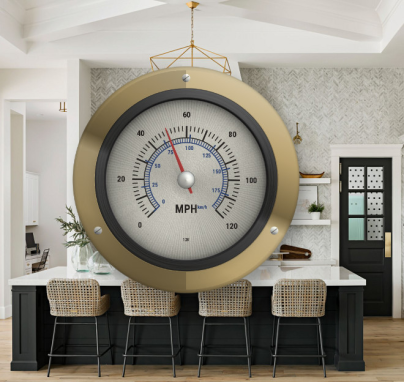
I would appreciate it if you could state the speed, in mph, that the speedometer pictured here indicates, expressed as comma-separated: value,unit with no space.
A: 50,mph
